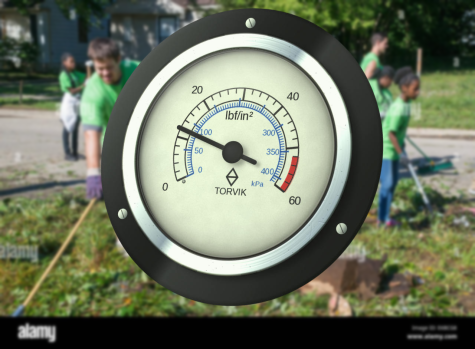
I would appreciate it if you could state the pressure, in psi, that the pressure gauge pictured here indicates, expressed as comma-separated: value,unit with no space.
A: 12,psi
